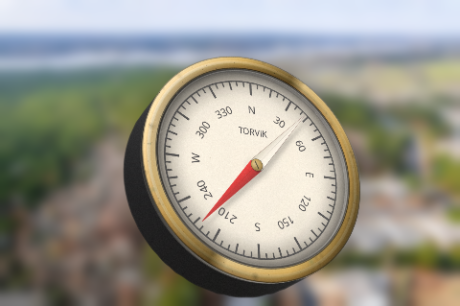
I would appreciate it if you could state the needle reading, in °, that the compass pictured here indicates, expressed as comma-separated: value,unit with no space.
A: 222.5,°
